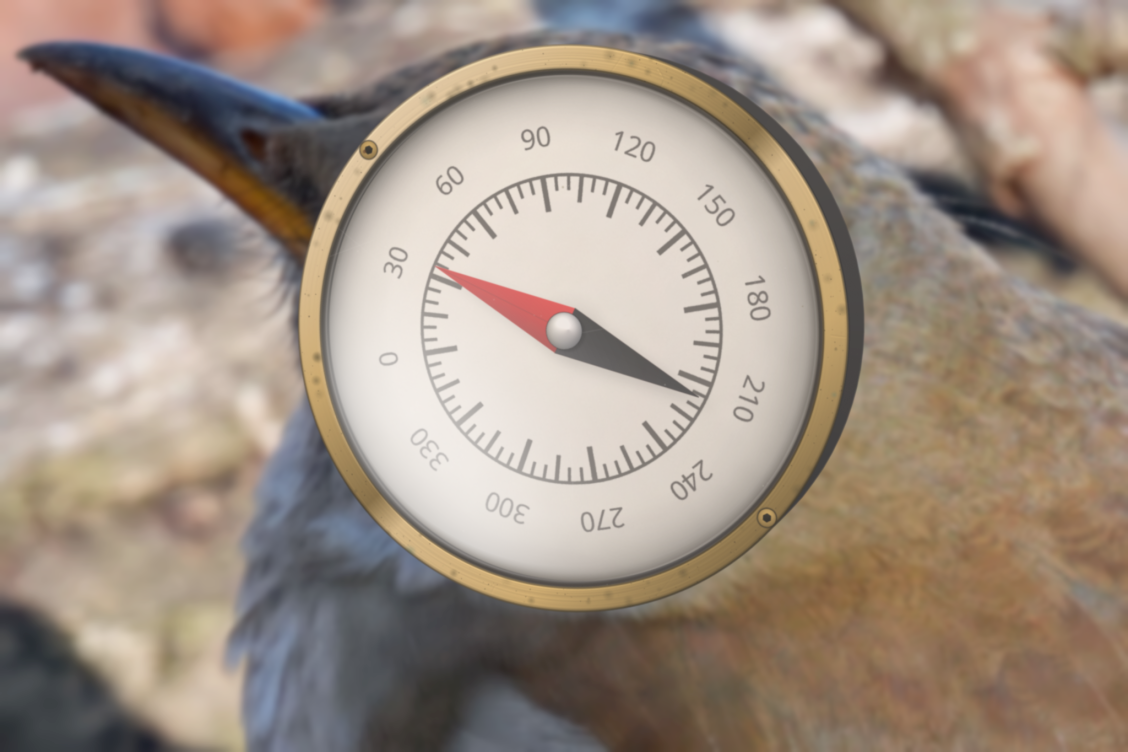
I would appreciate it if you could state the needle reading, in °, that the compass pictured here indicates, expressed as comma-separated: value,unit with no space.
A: 35,°
